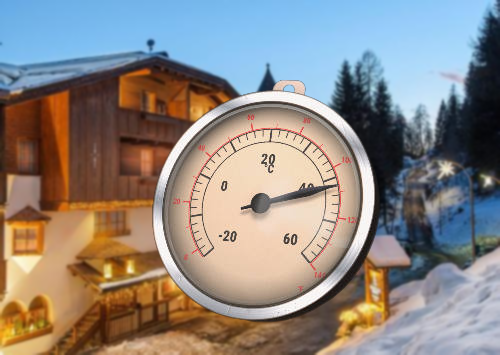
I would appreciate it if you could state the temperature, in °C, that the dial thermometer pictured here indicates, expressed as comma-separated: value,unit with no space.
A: 42,°C
